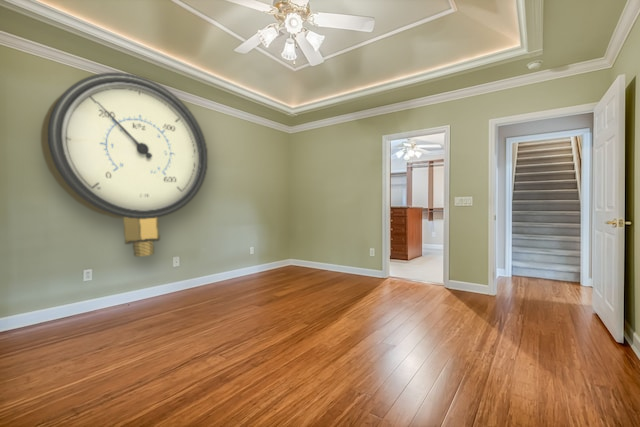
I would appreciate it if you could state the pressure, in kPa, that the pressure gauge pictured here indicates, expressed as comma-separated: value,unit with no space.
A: 200,kPa
